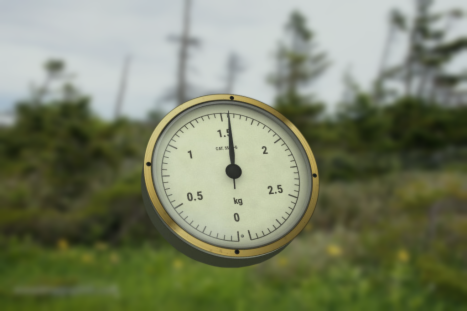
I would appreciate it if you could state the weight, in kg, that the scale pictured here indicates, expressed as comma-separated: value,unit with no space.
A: 1.55,kg
